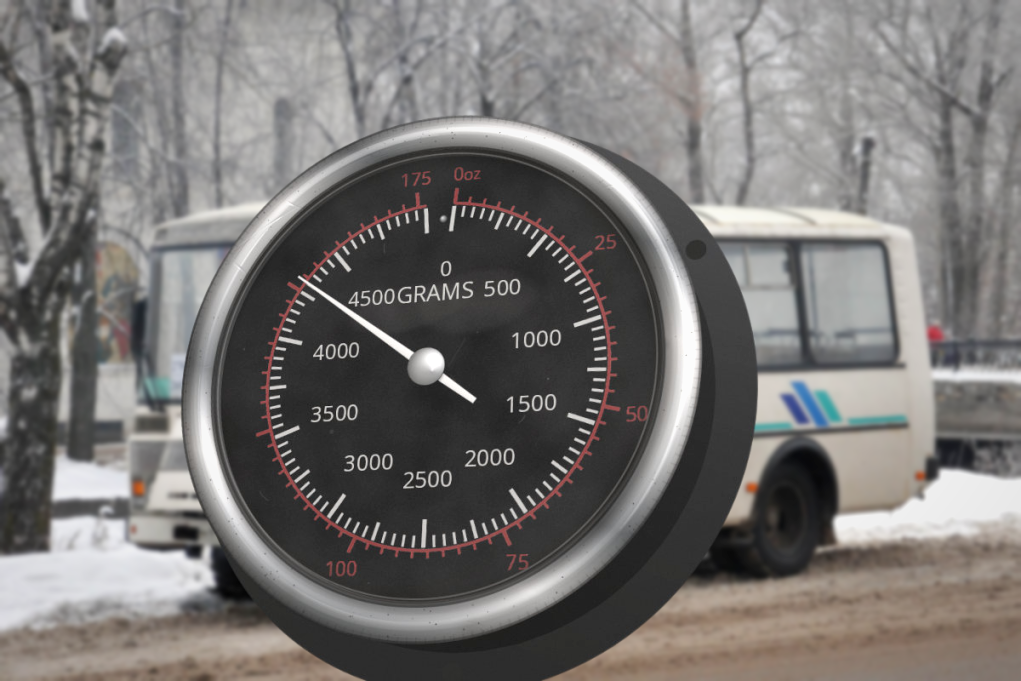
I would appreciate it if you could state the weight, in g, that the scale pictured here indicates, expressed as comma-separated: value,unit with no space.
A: 4300,g
